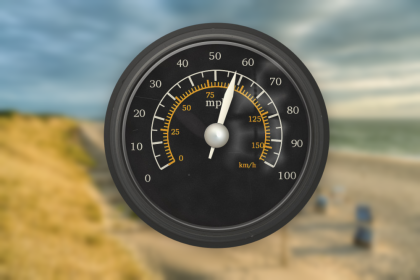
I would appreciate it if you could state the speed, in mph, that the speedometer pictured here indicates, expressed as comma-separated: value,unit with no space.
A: 57.5,mph
